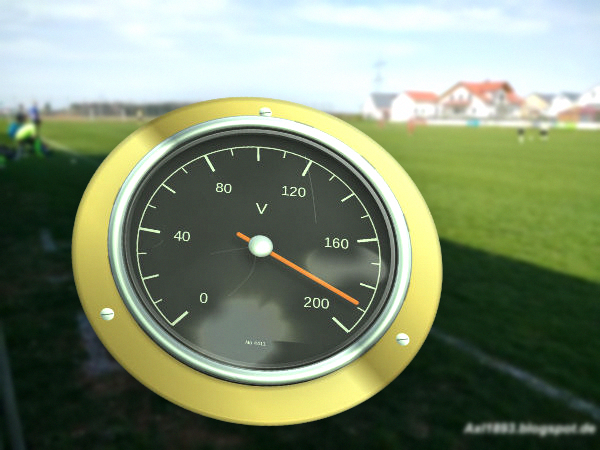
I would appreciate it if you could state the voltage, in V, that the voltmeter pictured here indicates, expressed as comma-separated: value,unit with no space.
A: 190,V
